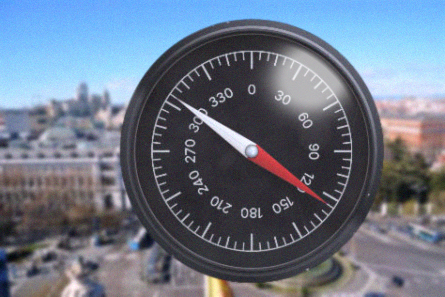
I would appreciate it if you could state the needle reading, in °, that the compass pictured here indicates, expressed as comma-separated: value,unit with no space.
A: 125,°
